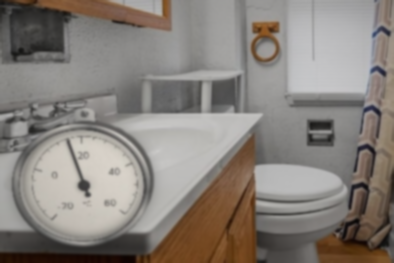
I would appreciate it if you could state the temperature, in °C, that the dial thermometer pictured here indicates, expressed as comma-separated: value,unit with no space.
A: 16,°C
